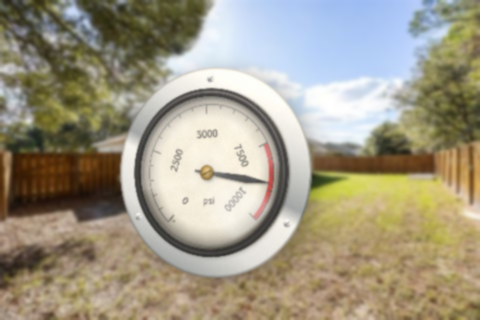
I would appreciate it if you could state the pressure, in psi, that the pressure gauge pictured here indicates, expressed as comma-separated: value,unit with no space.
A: 8750,psi
